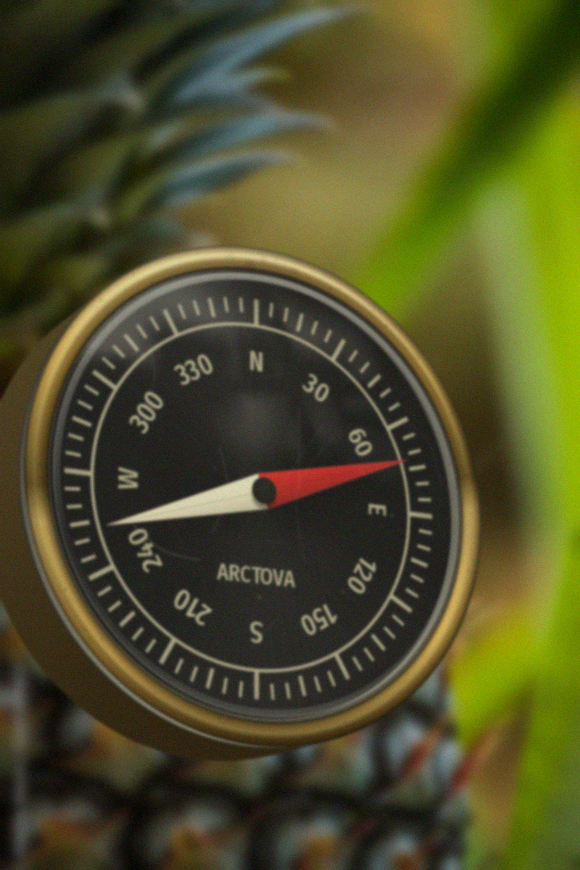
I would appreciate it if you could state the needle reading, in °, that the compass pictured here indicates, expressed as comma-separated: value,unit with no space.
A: 72.5,°
